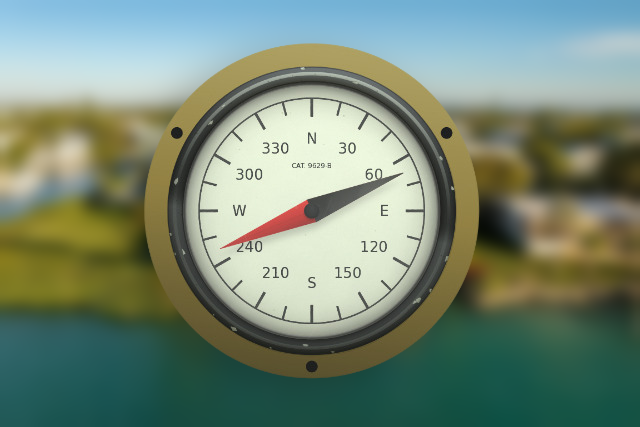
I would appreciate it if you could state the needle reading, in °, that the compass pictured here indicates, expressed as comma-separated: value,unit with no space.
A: 247.5,°
